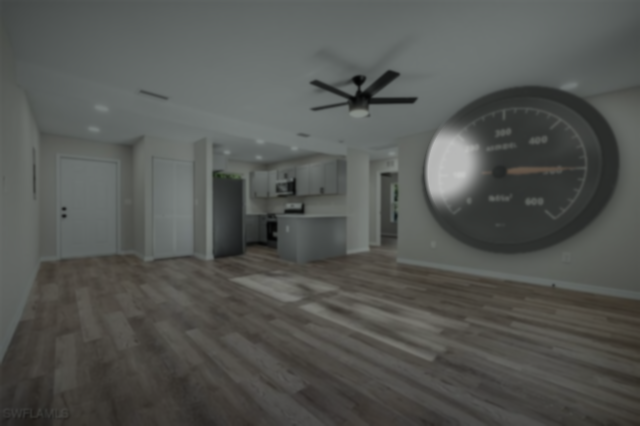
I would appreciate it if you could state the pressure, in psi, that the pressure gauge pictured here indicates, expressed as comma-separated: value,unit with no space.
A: 500,psi
